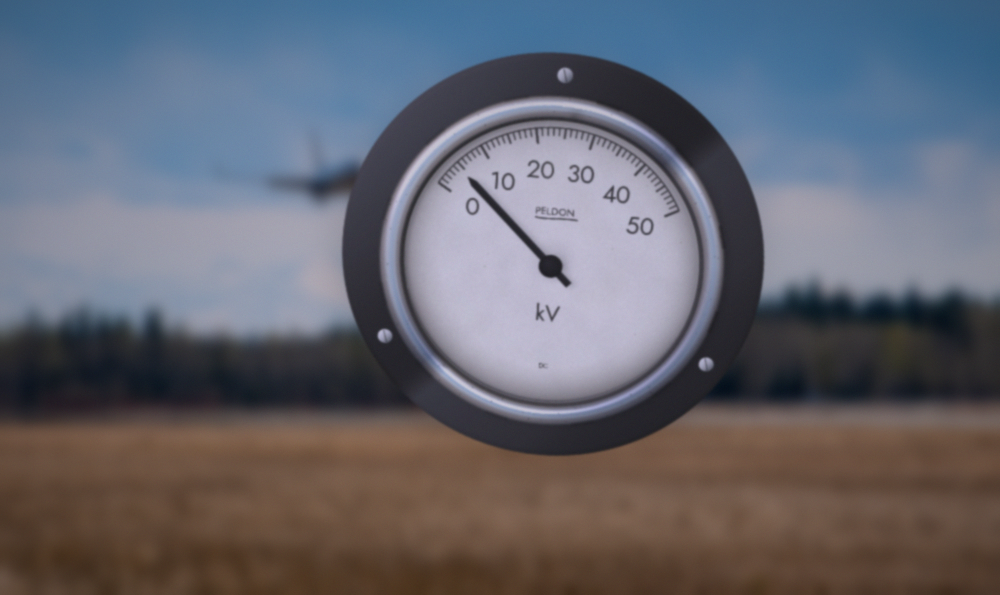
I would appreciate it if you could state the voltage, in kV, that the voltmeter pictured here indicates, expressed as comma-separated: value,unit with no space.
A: 5,kV
